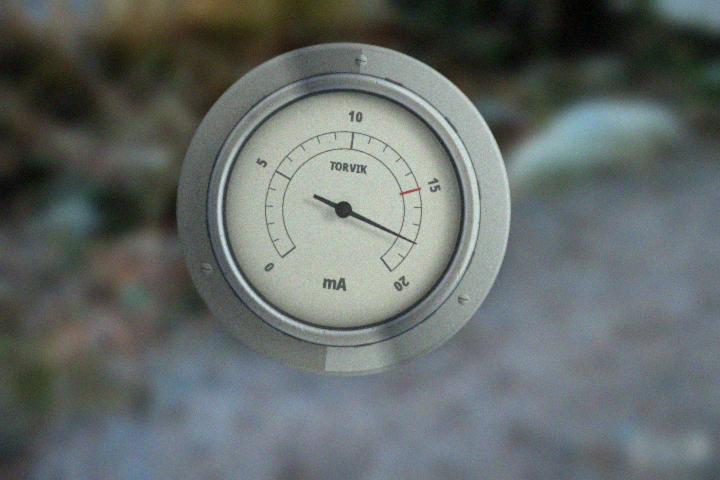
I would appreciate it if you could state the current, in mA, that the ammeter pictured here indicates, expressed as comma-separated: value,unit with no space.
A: 18,mA
